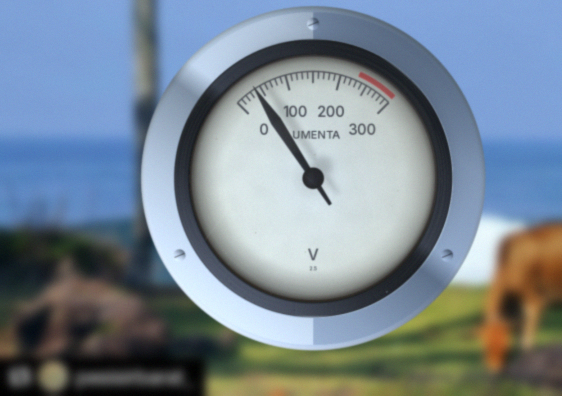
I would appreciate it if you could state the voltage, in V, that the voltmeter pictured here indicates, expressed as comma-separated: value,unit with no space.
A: 40,V
